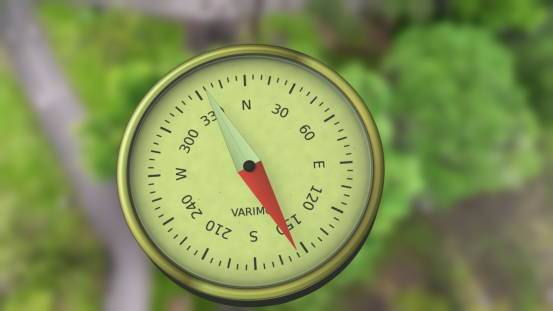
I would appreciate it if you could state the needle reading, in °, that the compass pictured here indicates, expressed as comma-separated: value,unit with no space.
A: 155,°
